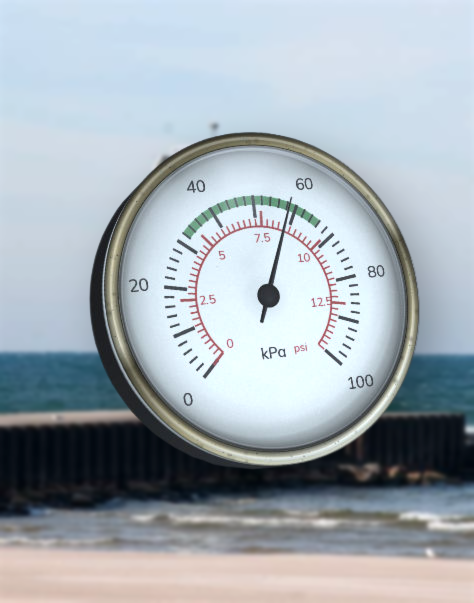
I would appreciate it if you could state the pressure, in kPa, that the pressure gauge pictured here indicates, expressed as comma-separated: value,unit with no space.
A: 58,kPa
